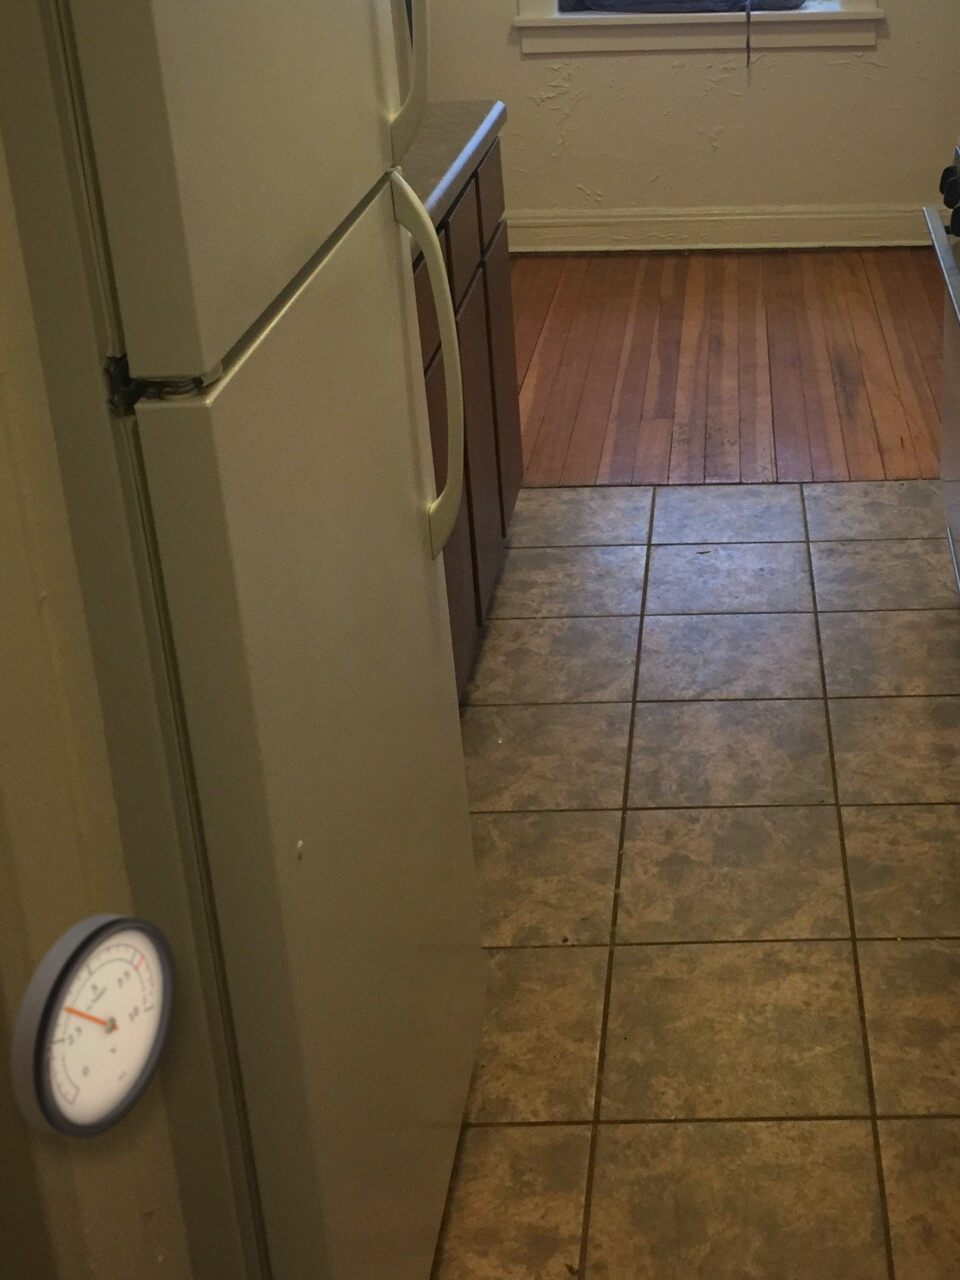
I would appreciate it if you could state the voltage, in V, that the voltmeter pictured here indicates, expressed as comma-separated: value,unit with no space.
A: 3.5,V
